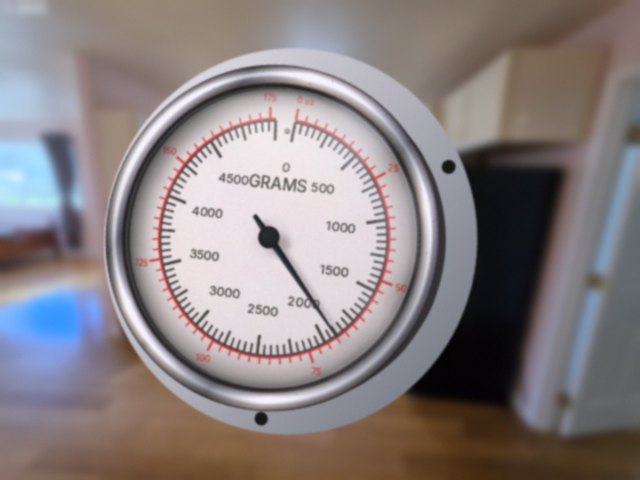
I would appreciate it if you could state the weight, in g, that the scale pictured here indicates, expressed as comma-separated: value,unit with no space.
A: 1900,g
